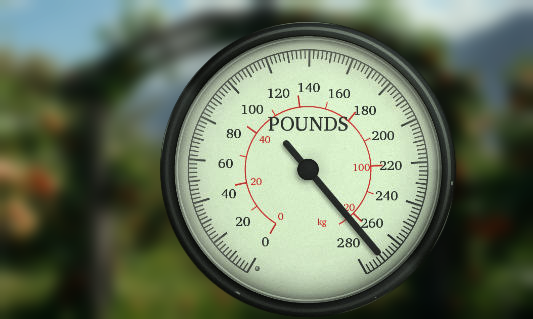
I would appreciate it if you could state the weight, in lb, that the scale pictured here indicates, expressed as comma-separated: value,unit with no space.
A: 270,lb
